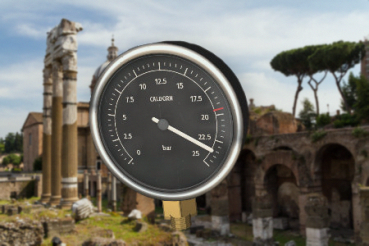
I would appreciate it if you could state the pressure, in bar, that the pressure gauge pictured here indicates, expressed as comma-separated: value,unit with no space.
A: 23.5,bar
